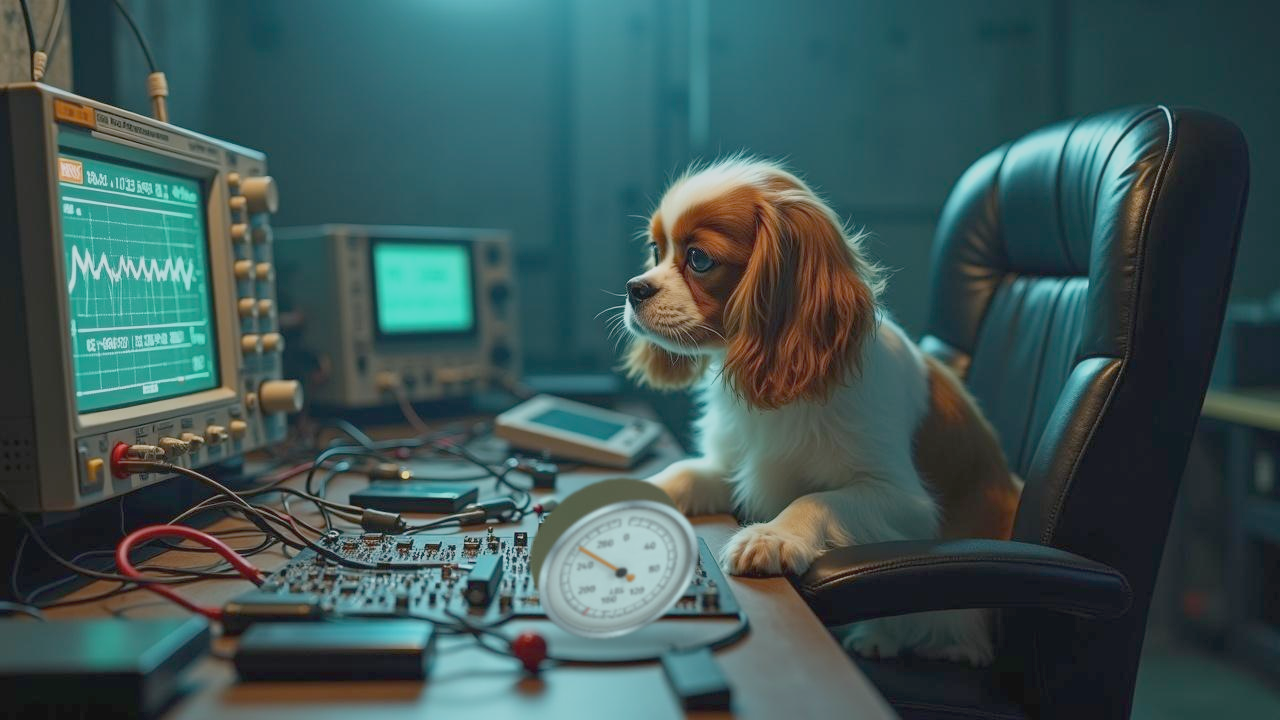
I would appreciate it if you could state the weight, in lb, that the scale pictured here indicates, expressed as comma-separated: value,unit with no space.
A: 260,lb
